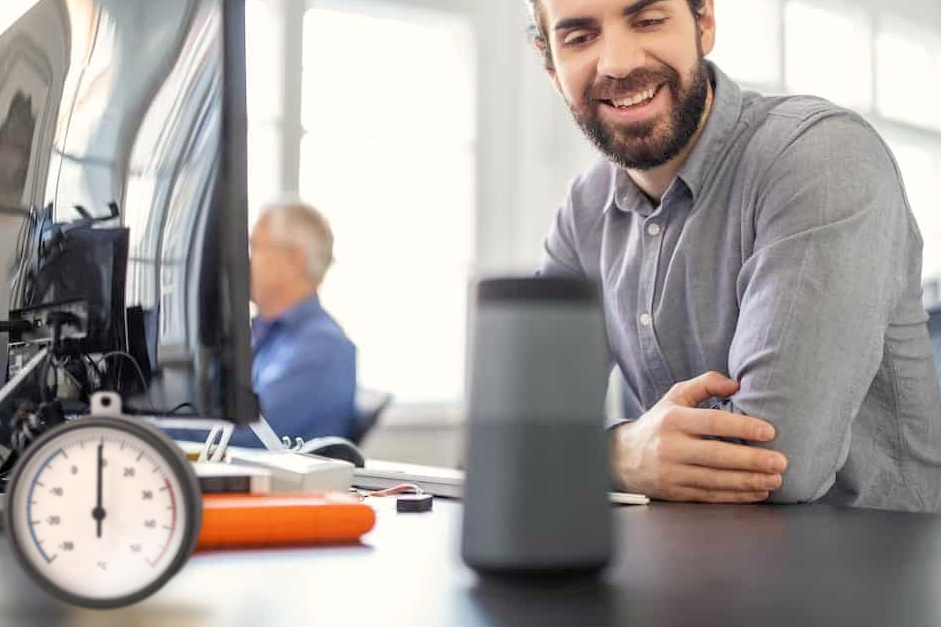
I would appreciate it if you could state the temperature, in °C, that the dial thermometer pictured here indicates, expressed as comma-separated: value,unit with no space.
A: 10,°C
